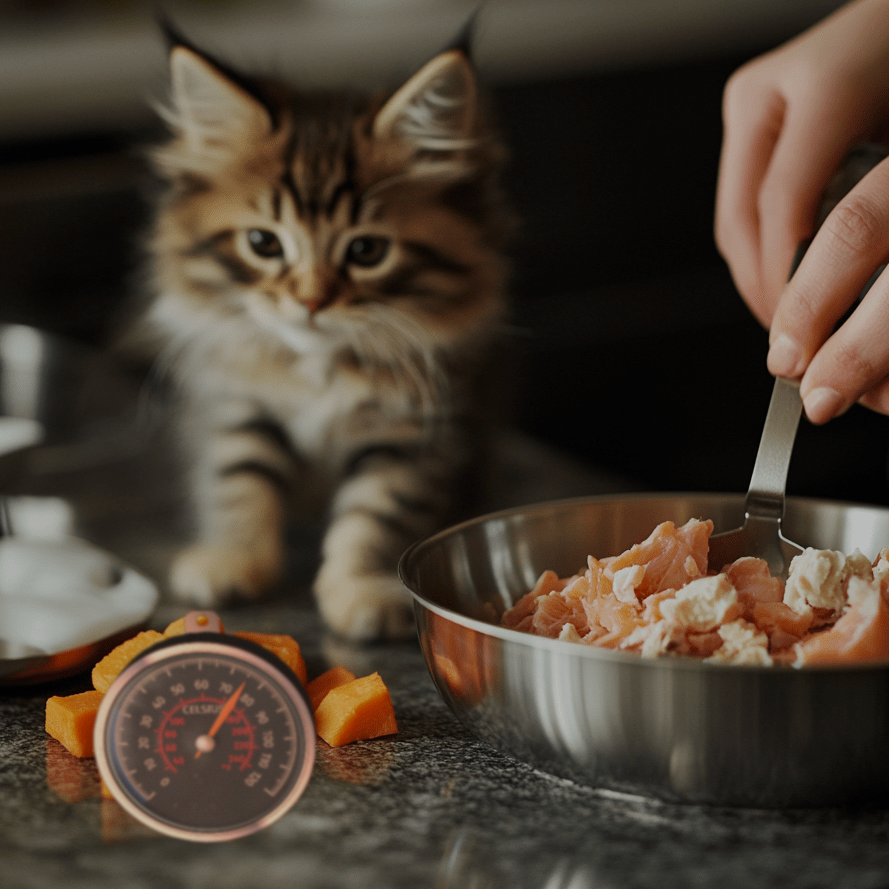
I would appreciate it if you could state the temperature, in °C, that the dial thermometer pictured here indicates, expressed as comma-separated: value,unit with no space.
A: 75,°C
